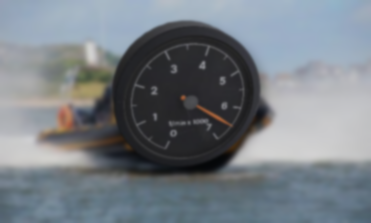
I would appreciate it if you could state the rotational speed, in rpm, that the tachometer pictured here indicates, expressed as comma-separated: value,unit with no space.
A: 6500,rpm
